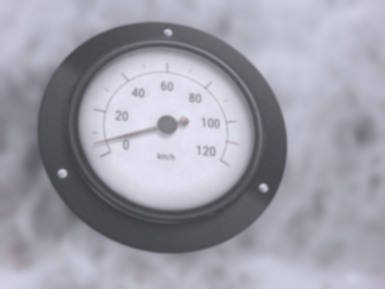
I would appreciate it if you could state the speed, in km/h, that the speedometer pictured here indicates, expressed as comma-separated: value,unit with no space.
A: 5,km/h
